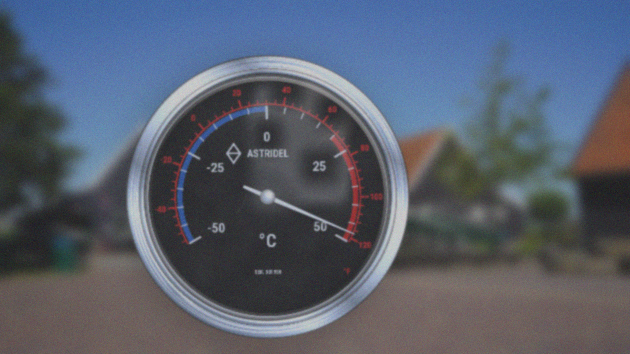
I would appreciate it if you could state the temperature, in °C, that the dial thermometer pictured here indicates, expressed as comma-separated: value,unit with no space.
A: 47.5,°C
